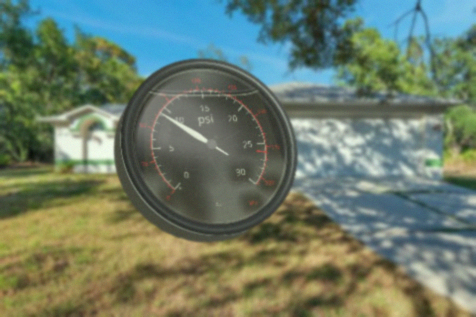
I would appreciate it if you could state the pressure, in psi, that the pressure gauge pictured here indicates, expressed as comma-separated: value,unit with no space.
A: 9,psi
